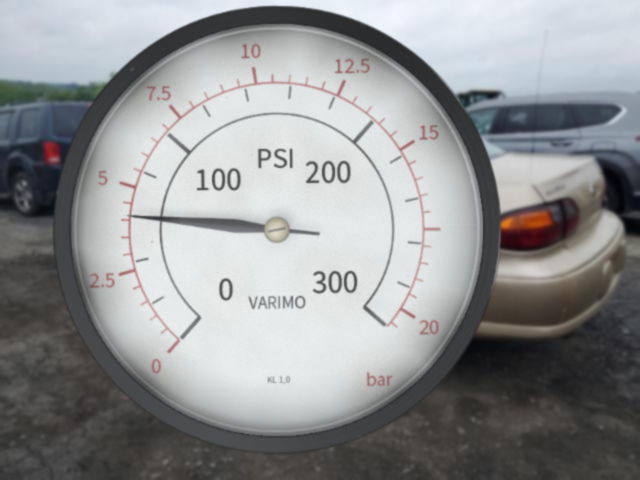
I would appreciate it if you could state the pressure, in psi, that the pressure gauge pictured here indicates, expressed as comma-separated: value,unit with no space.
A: 60,psi
